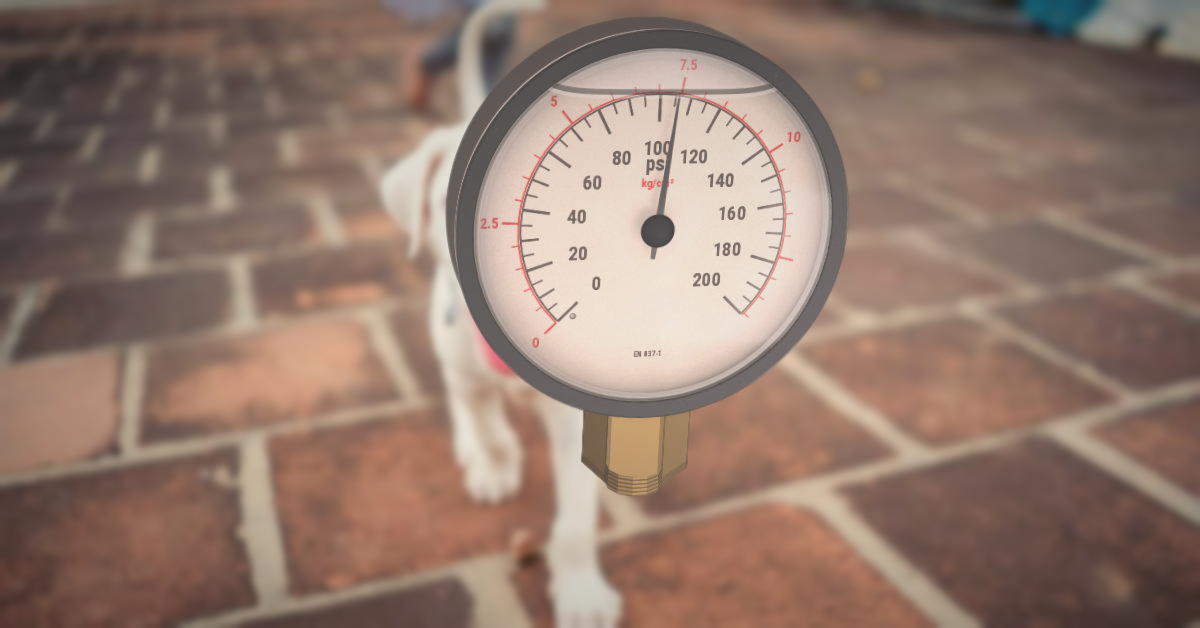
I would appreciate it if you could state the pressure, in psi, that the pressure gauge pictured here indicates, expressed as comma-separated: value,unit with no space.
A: 105,psi
